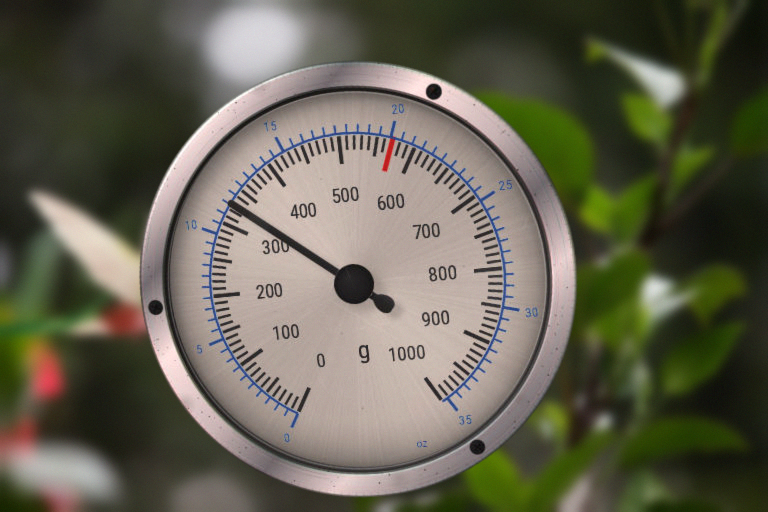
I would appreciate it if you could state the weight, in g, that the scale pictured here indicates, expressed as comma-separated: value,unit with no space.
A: 330,g
